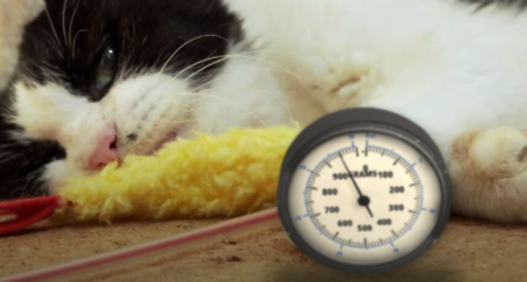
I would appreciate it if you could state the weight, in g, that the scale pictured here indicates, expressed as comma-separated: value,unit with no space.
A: 950,g
